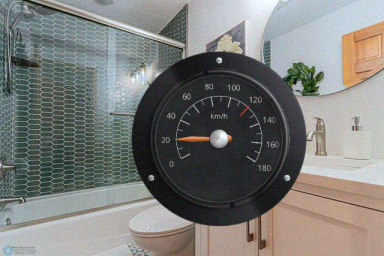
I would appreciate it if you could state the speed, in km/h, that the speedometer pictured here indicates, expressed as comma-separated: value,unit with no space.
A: 20,km/h
